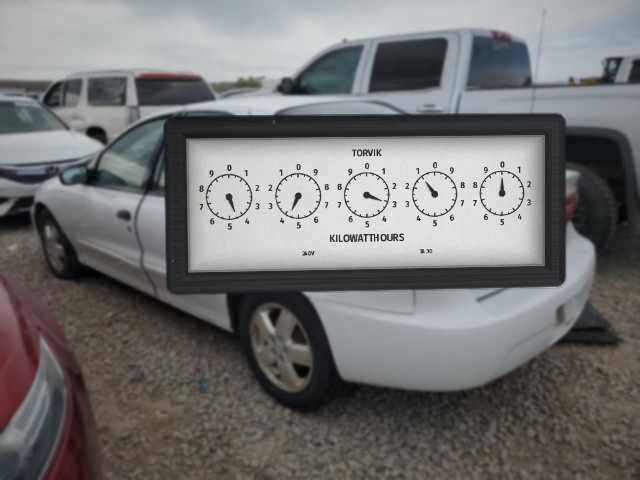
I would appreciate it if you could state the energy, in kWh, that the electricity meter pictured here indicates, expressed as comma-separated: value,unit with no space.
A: 44310,kWh
